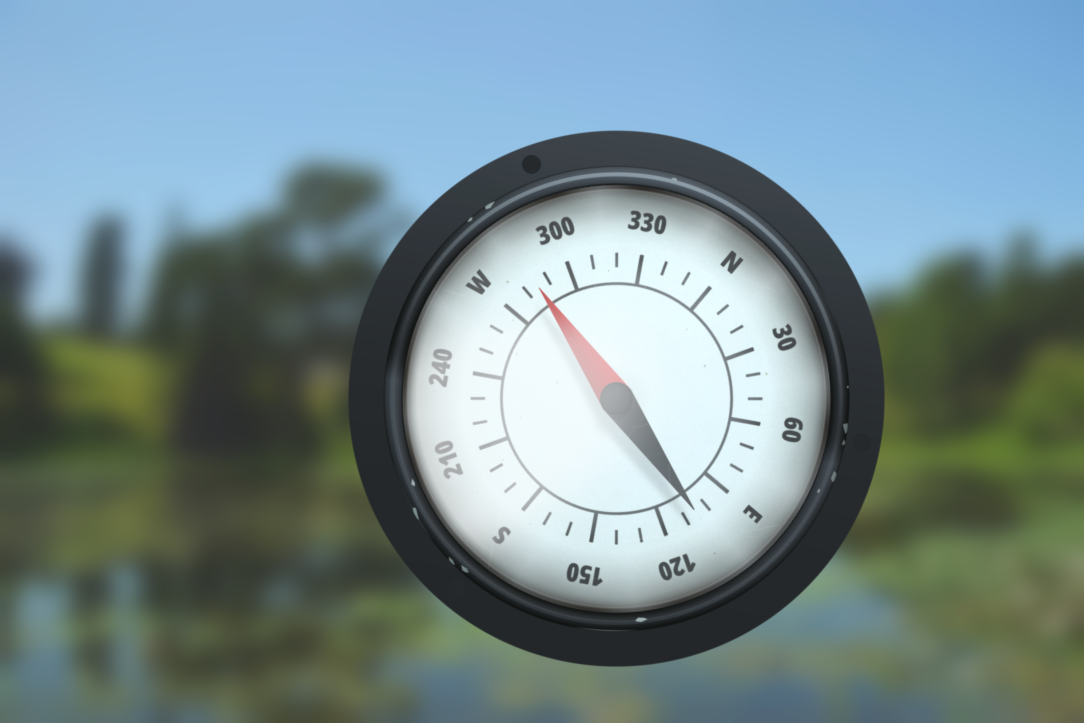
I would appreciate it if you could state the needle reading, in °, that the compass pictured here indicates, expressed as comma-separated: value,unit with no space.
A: 285,°
